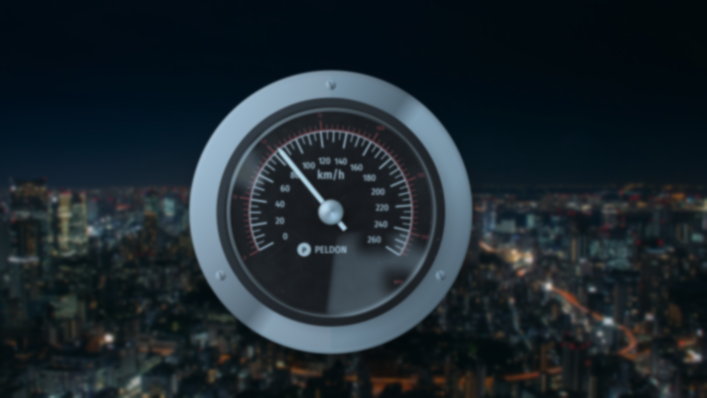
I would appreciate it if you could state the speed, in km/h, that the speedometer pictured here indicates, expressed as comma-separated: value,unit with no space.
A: 85,km/h
